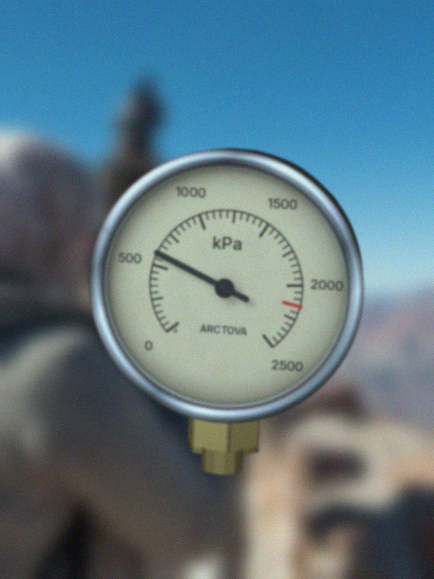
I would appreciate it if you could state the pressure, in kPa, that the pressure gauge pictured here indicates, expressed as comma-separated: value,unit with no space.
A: 600,kPa
